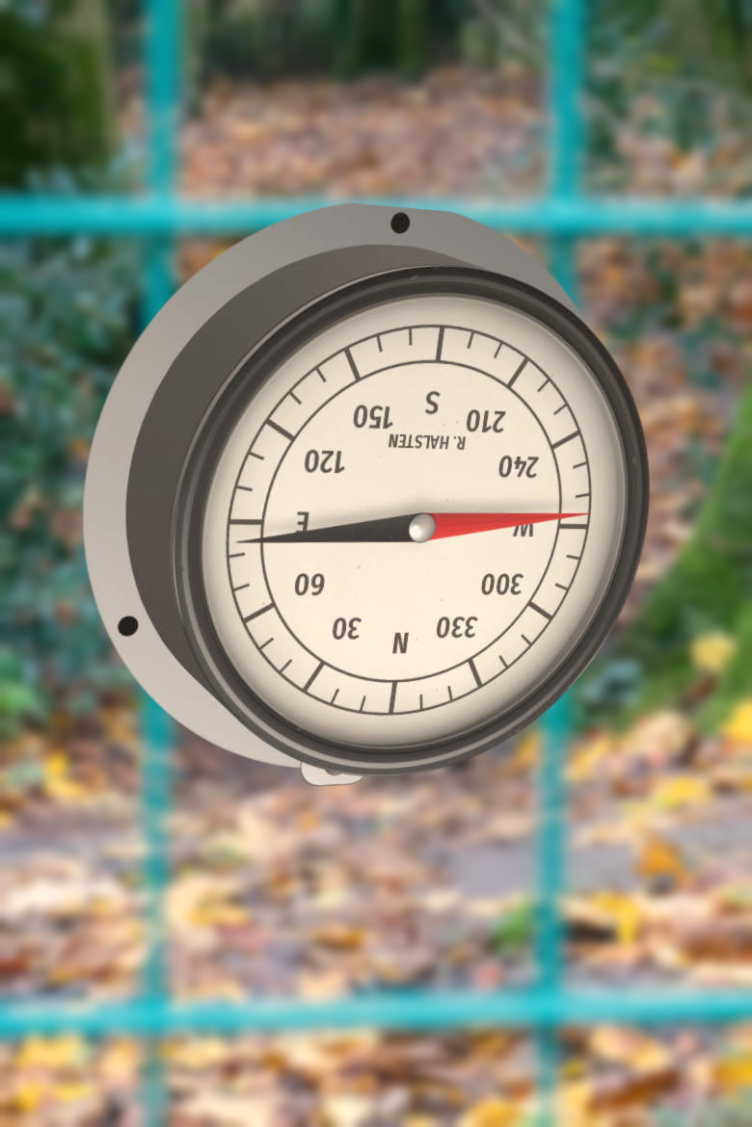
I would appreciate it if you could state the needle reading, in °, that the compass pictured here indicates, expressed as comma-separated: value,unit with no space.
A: 265,°
